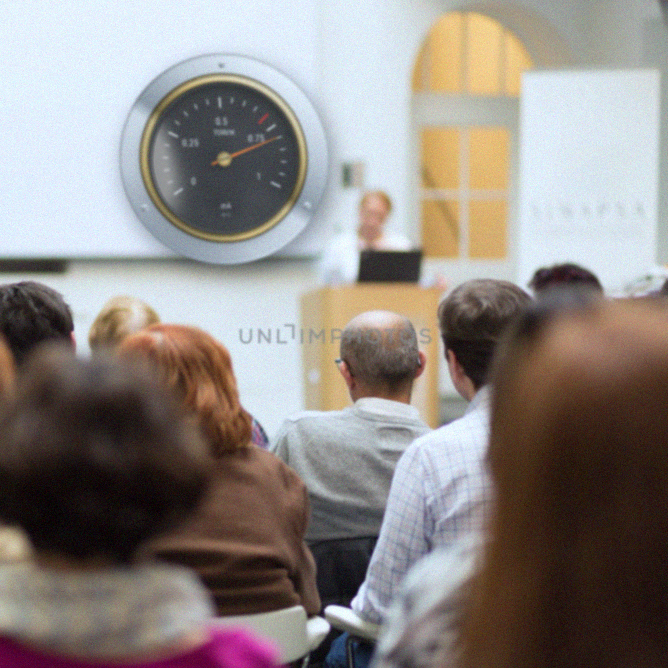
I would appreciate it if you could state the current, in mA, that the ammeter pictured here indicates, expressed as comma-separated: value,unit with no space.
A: 0.8,mA
